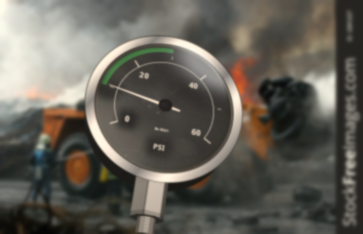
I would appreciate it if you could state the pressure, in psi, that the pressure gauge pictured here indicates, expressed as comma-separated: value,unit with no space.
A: 10,psi
